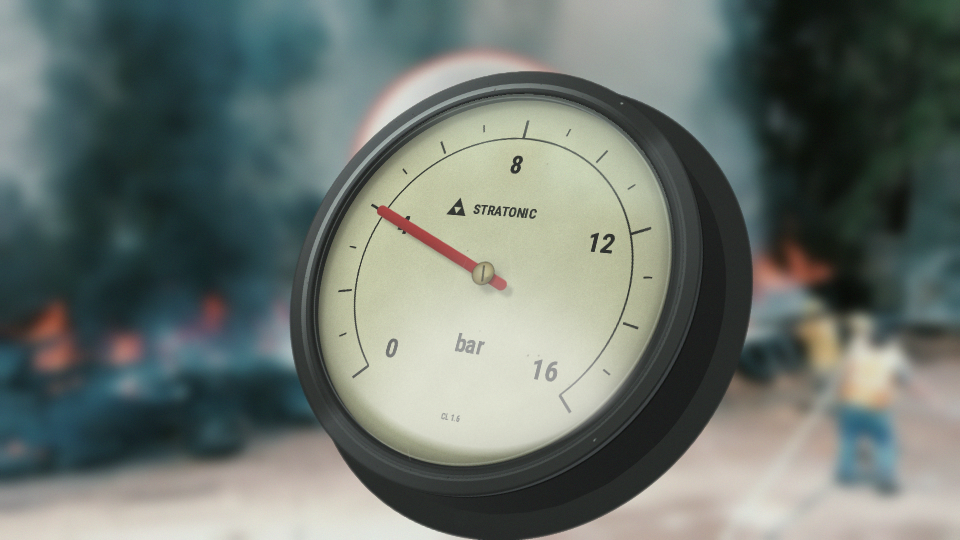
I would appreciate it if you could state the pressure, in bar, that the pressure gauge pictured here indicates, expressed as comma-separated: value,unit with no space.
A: 4,bar
